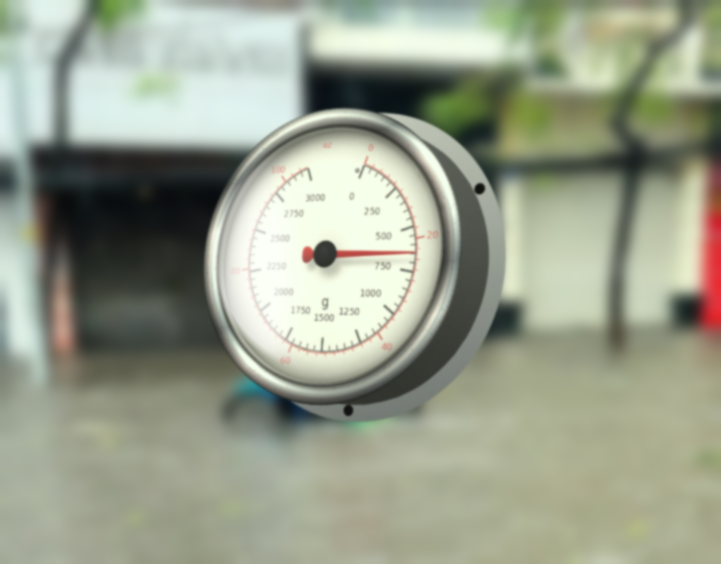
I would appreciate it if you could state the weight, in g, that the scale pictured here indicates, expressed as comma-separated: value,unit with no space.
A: 650,g
